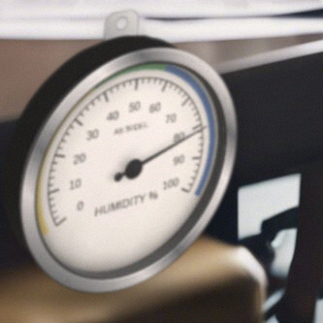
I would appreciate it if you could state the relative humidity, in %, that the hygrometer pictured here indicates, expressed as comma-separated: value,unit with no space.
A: 80,%
